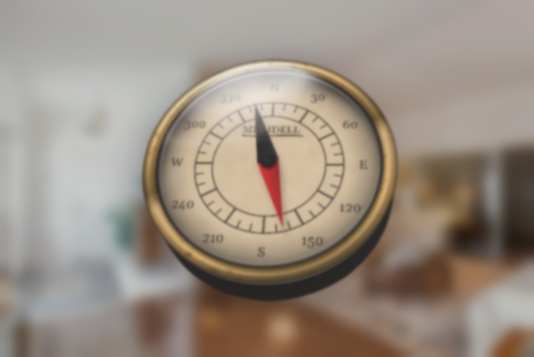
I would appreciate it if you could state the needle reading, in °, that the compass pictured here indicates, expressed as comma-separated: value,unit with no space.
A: 165,°
